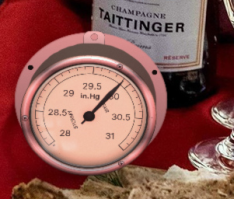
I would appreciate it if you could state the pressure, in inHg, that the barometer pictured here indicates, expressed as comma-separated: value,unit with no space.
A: 29.9,inHg
